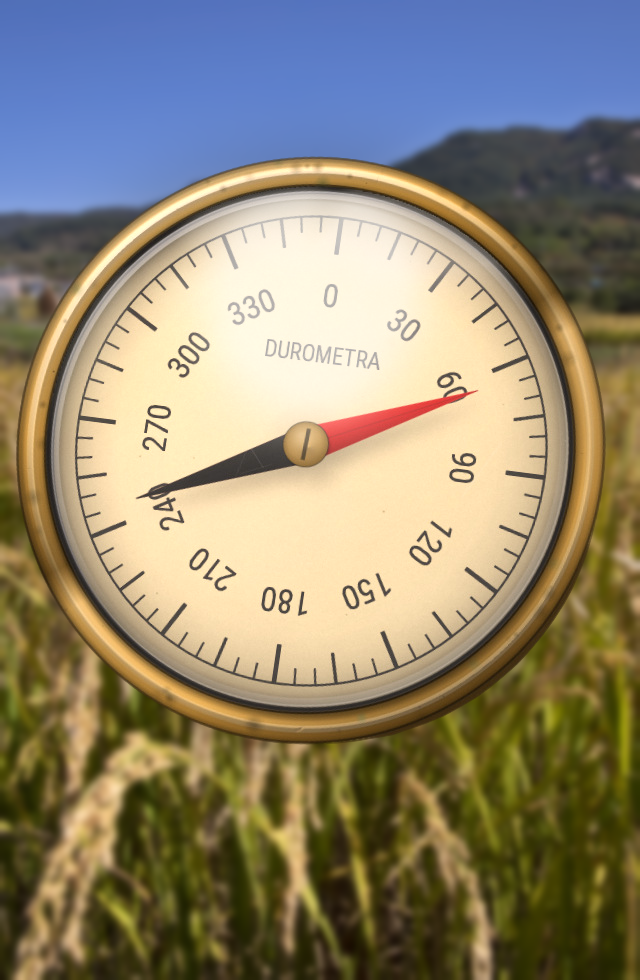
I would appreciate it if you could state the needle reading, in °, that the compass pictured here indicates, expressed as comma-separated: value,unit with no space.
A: 65,°
